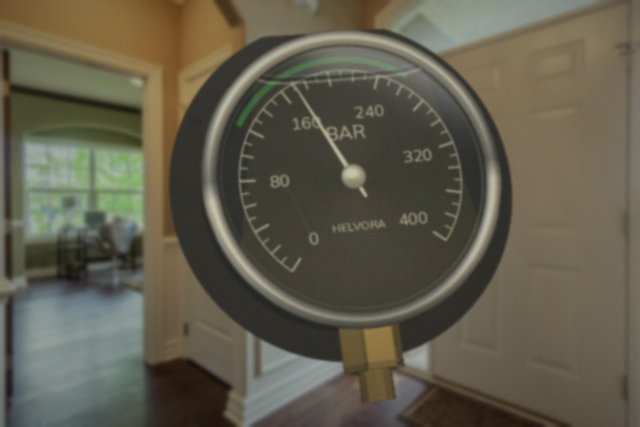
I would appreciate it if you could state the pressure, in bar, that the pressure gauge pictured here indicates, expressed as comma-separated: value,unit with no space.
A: 170,bar
